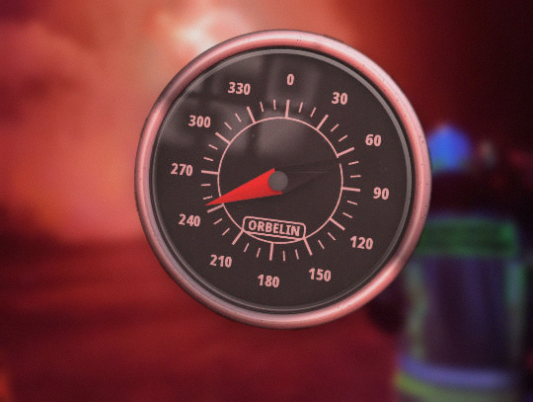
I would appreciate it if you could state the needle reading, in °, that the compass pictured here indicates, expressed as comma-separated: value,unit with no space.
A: 245,°
